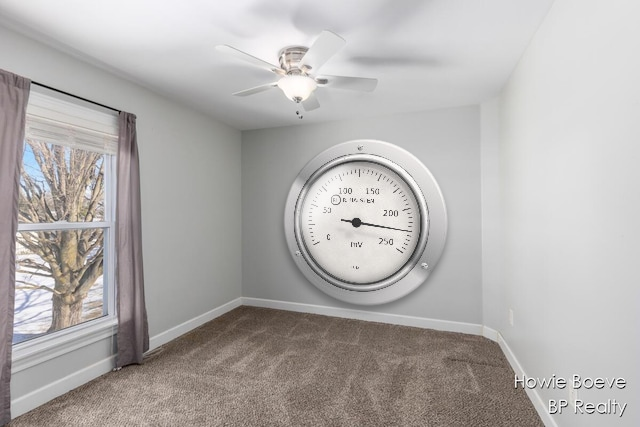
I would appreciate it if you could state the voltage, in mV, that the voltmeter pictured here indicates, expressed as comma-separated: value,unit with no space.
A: 225,mV
